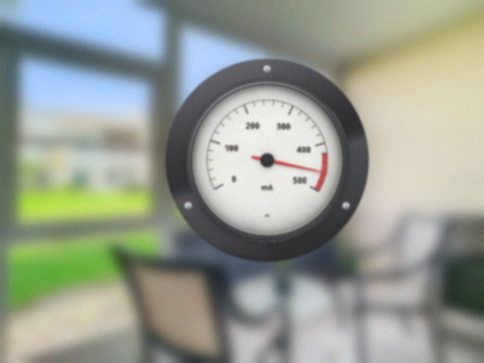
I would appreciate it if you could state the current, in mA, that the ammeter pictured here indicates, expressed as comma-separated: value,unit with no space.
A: 460,mA
